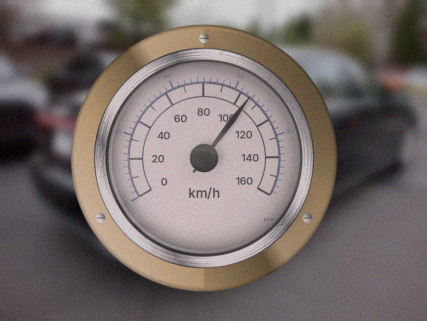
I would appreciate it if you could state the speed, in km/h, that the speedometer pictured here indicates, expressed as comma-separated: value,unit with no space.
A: 105,km/h
